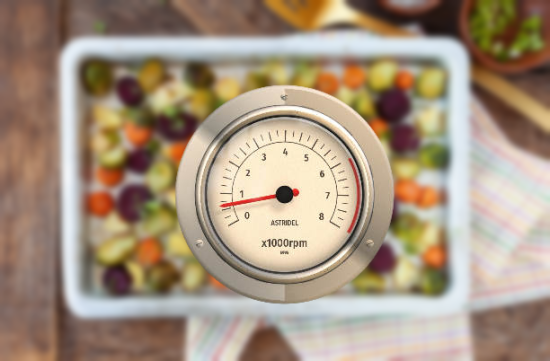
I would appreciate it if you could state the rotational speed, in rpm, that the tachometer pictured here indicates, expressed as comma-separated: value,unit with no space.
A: 625,rpm
